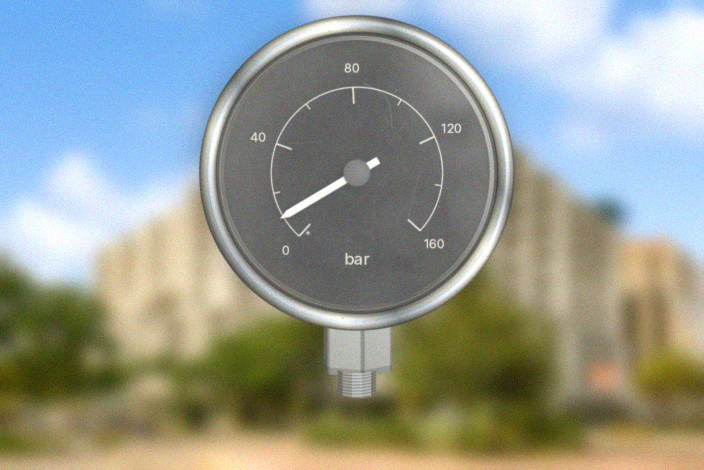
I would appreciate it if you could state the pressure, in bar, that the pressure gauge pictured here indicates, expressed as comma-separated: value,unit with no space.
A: 10,bar
